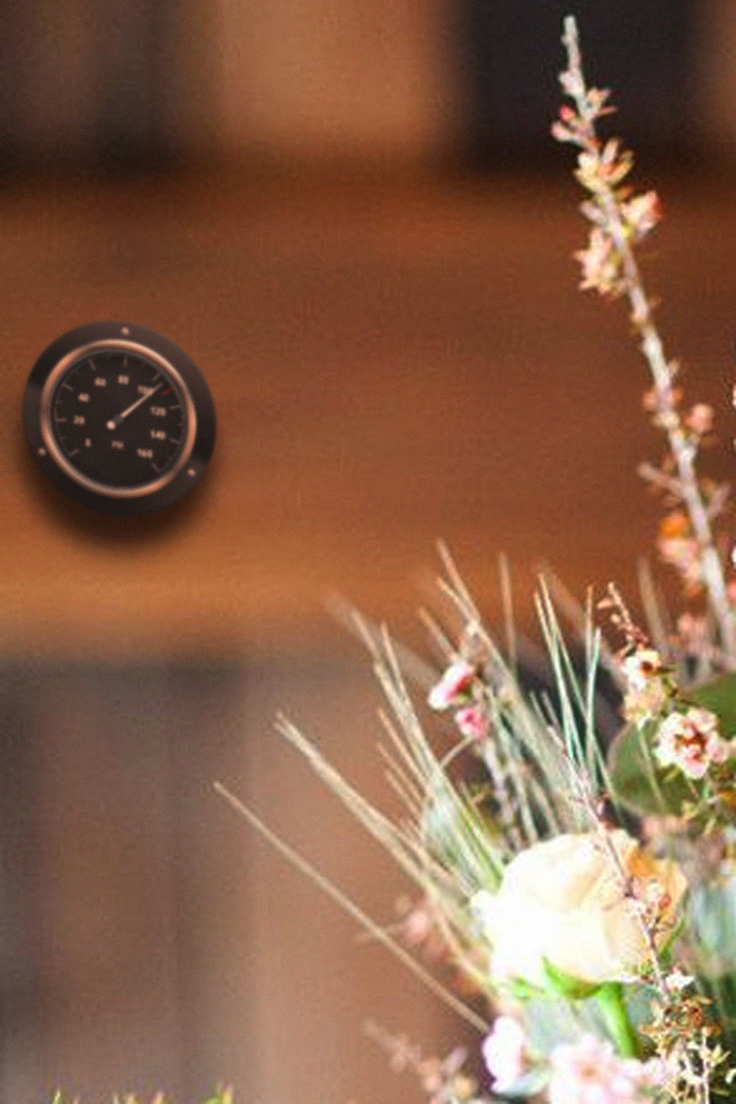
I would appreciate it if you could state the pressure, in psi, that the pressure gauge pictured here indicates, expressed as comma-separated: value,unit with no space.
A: 105,psi
